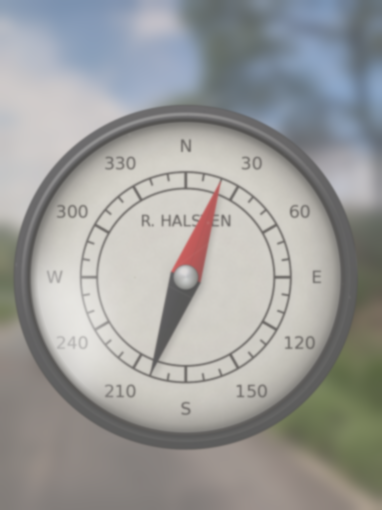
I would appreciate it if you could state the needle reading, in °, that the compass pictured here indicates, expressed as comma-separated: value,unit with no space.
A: 20,°
